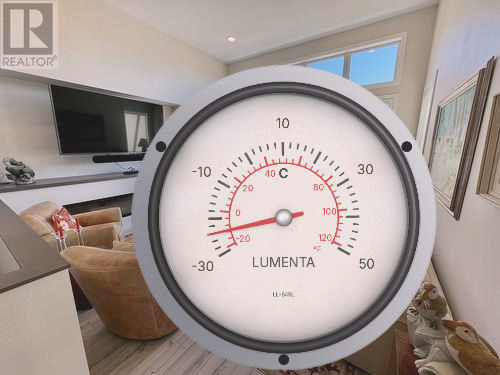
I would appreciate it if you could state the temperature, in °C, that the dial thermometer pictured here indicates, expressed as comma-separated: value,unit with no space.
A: -24,°C
